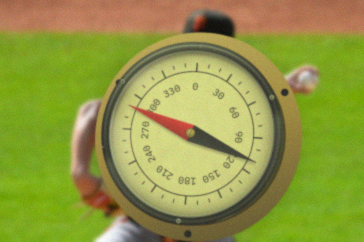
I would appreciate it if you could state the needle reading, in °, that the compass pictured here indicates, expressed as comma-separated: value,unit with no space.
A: 290,°
